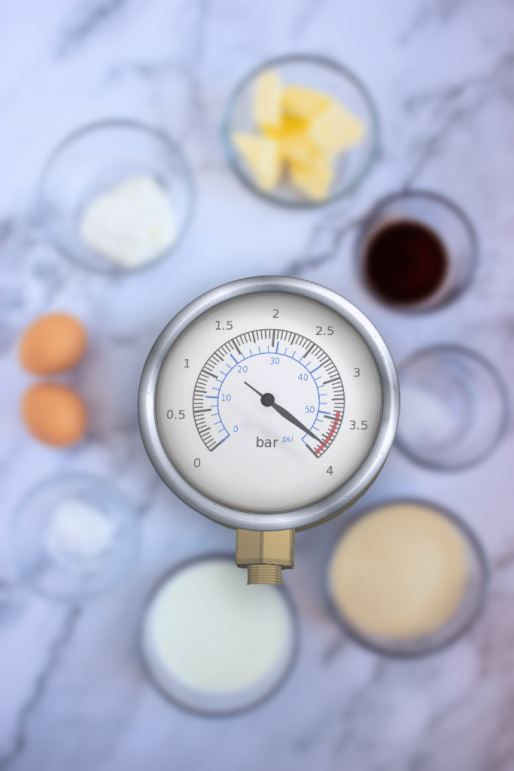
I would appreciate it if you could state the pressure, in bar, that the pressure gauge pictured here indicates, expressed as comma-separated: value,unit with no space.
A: 3.85,bar
